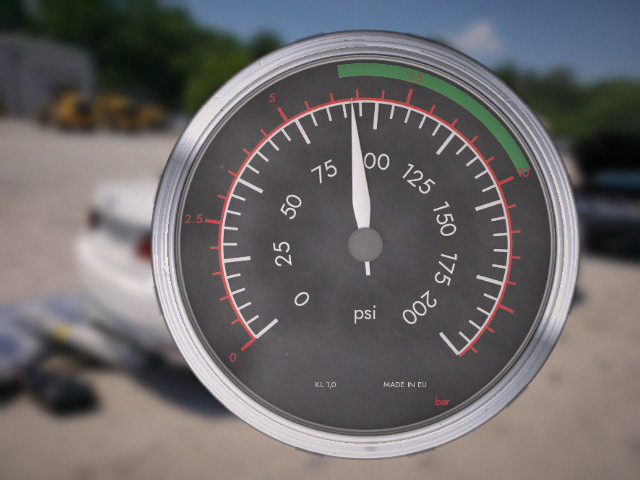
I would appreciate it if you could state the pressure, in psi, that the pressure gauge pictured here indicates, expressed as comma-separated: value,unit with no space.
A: 92.5,psi
